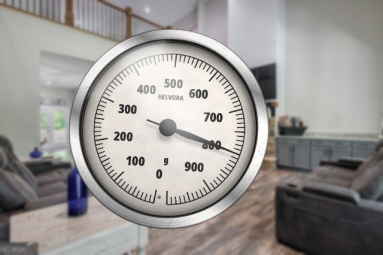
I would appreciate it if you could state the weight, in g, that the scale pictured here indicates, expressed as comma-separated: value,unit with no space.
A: 800,g
